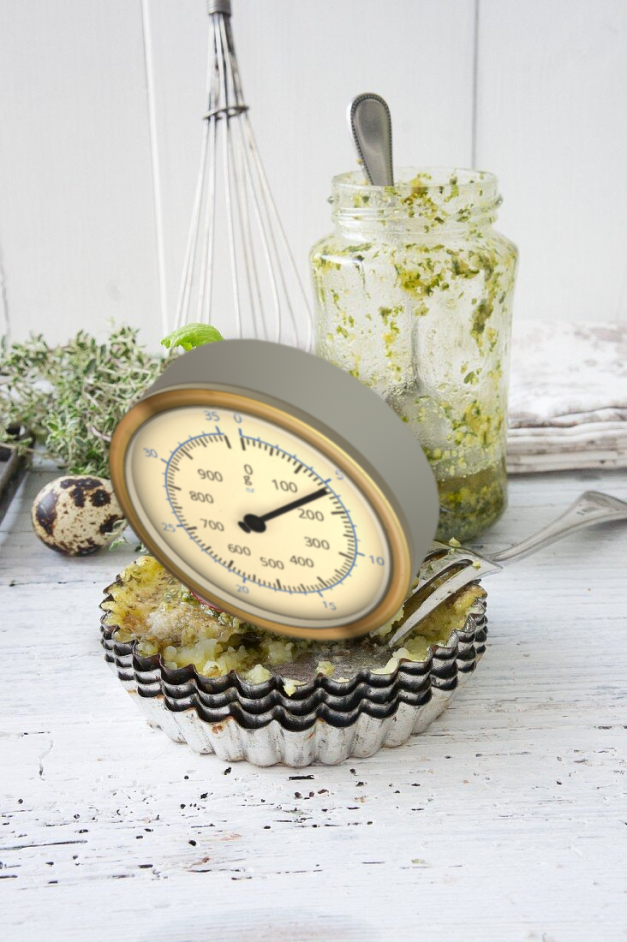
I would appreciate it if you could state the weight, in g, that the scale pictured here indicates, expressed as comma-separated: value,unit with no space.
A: 150,g
